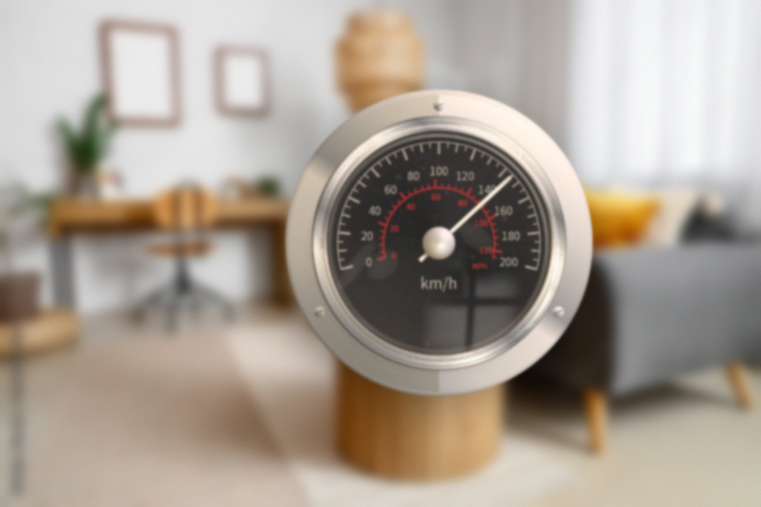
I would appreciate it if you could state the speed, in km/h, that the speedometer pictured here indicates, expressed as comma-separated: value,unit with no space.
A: 145,km/h
